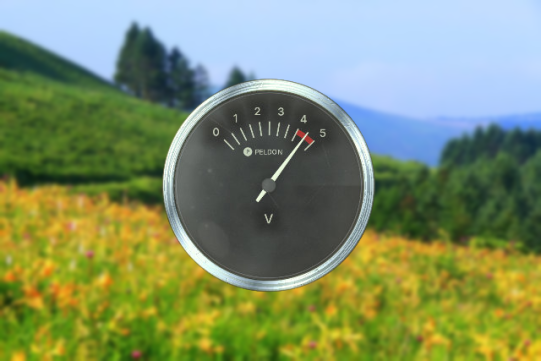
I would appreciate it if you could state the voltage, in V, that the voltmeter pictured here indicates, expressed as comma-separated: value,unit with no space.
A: 4.5,V
